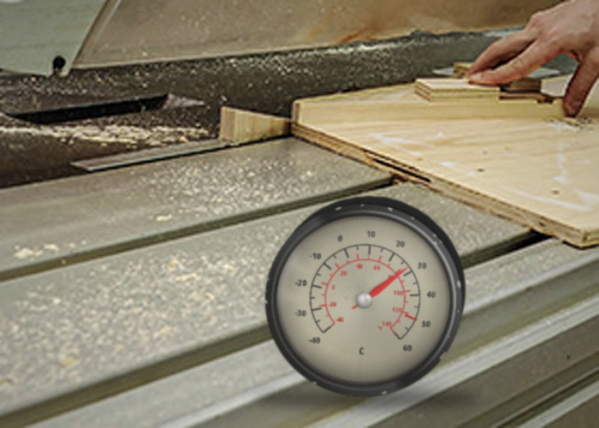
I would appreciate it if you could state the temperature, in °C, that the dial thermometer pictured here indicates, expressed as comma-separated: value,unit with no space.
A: 27.5,°C
